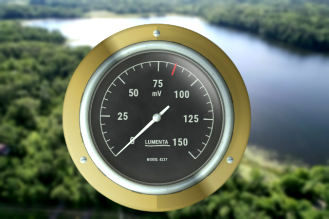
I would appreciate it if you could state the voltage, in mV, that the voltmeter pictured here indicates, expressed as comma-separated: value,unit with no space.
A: 0,mV
